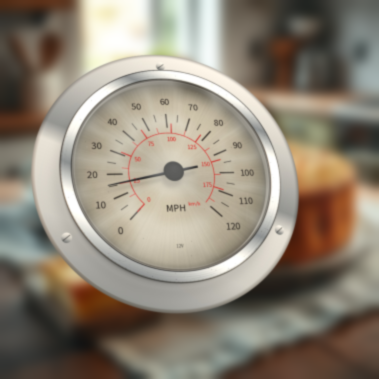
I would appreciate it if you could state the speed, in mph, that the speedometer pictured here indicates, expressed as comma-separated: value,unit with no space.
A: 15,mph
